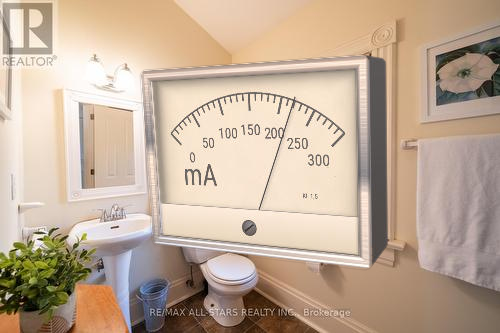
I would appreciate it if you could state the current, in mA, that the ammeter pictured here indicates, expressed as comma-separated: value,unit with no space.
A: 220,mA
